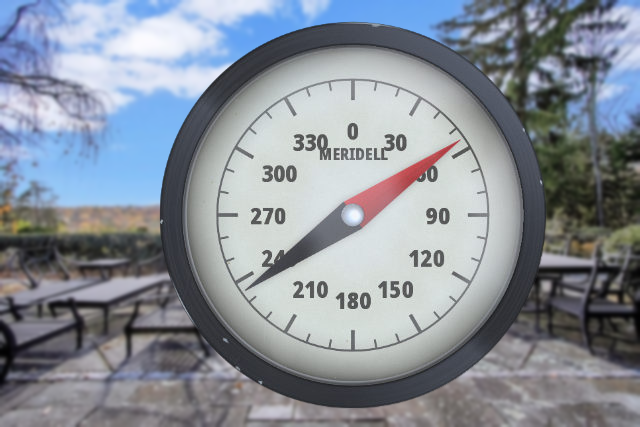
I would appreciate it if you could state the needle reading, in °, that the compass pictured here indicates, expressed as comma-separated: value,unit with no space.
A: 55,°
